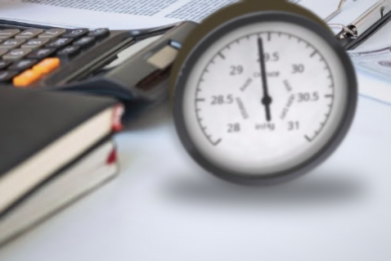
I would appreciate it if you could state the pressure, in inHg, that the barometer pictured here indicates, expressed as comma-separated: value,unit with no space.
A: 29.4,inHg
